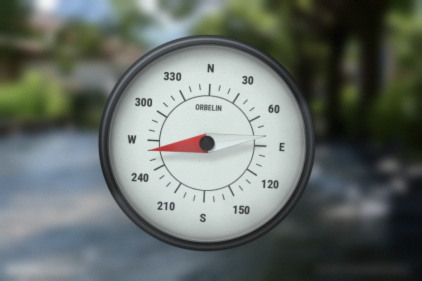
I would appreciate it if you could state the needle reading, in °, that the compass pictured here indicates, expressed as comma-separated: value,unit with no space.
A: 260,°
